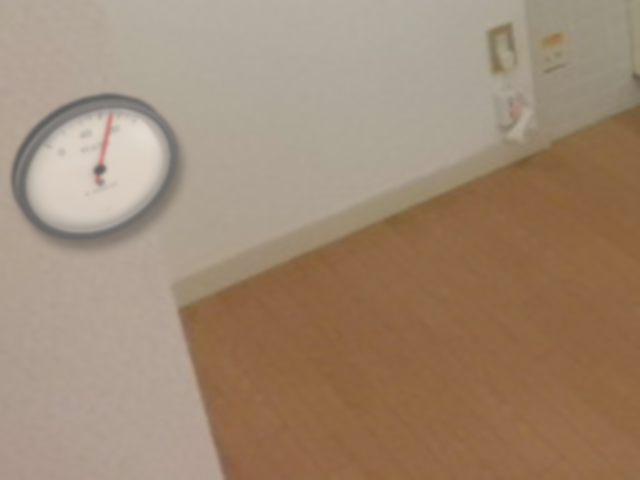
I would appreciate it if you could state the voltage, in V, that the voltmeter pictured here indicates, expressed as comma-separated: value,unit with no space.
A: 70,V
